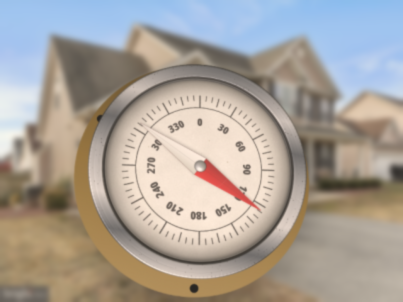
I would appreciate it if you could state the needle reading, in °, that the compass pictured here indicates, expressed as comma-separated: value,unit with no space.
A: 125,°
